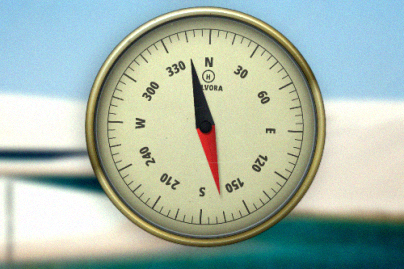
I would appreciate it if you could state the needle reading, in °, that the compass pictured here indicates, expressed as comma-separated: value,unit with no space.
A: 165,°
